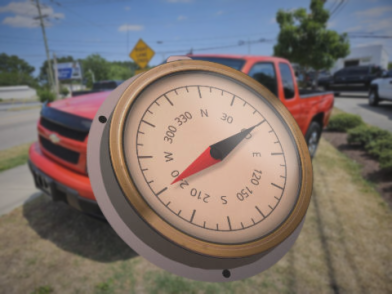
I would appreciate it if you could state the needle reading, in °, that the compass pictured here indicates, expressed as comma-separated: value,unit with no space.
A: 240,°
